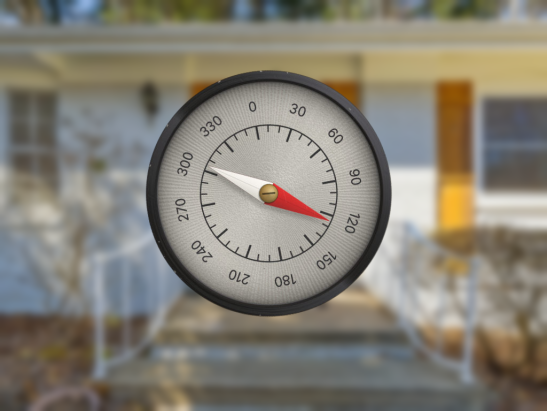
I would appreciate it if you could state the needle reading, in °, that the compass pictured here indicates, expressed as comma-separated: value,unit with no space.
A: 125,°
